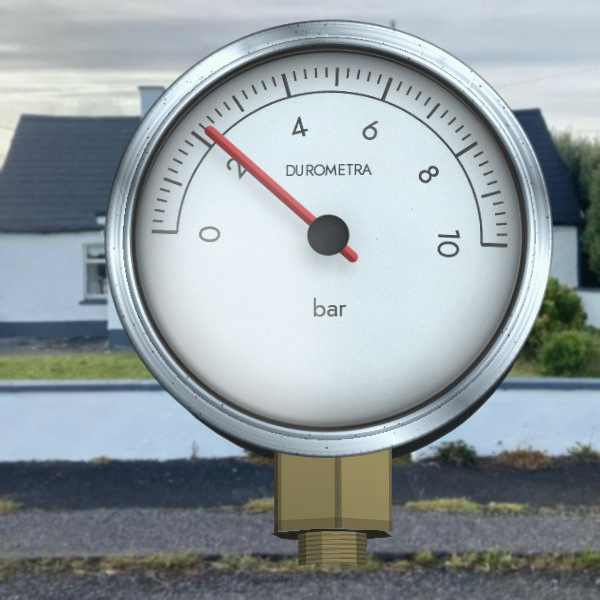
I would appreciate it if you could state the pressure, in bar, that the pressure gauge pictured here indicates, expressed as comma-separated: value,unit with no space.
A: 2.2,bar
